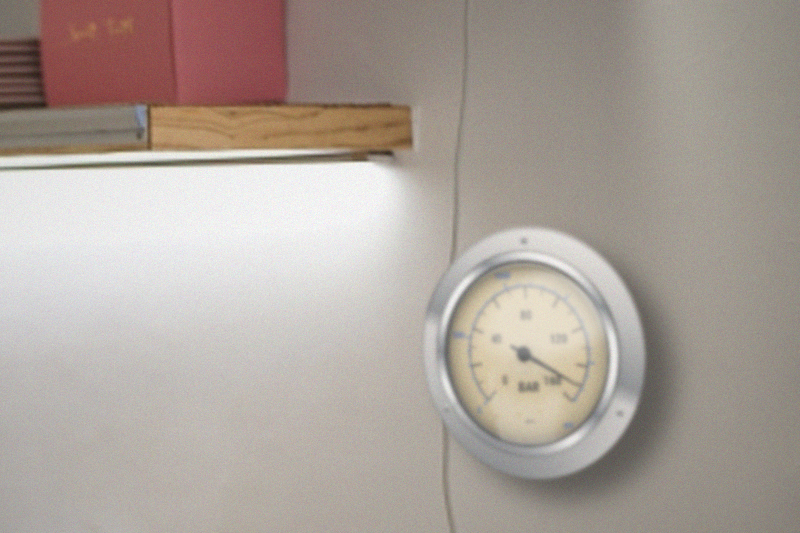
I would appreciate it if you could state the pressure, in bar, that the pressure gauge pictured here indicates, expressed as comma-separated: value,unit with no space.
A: 150,bar
